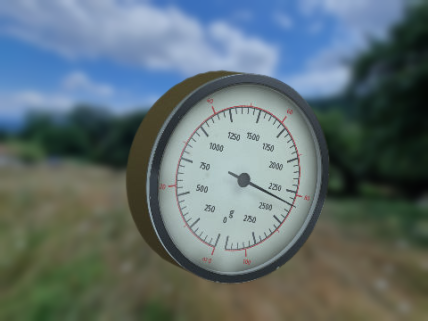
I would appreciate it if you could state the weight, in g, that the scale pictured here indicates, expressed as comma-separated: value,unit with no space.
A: 2350,g
